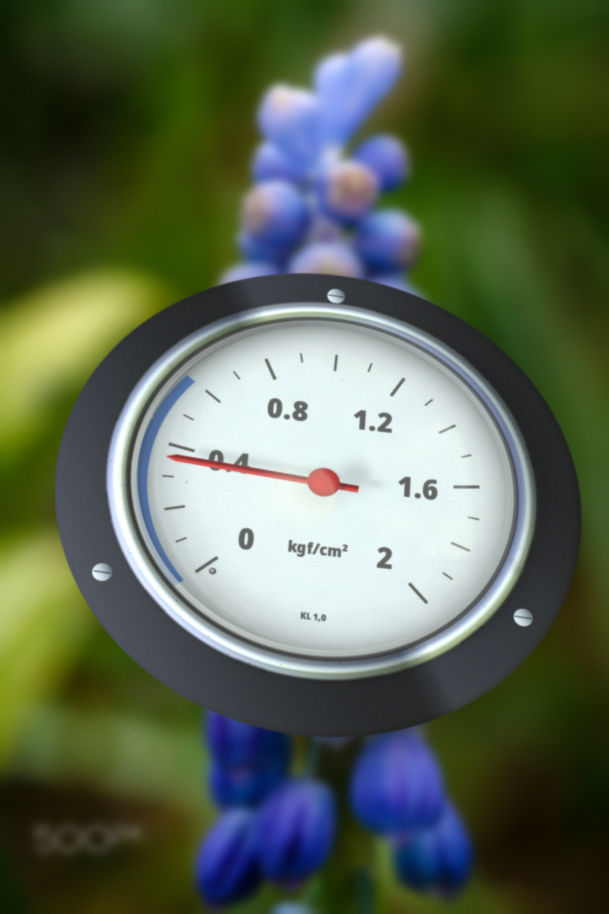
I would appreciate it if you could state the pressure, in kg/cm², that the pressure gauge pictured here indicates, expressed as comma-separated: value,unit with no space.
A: 0.35,kg/cm²
